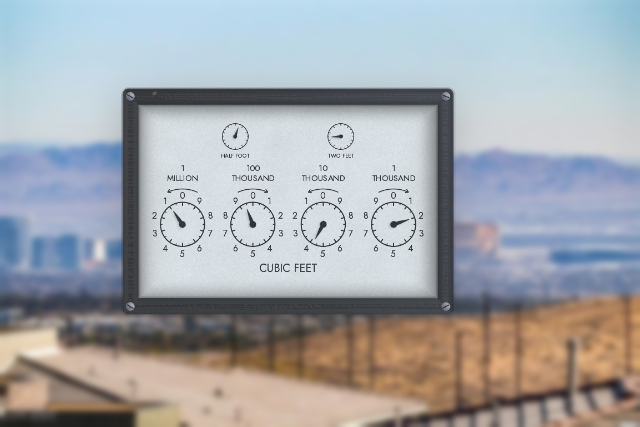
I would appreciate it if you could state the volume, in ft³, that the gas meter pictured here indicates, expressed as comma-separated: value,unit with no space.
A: 94200,ft³
